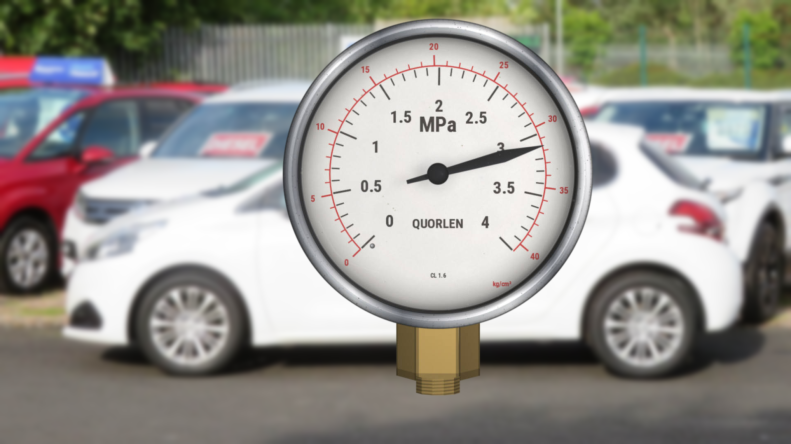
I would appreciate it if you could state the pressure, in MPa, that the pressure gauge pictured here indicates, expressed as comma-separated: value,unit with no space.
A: 3.1,MPa
